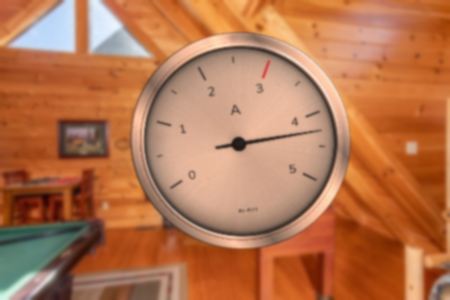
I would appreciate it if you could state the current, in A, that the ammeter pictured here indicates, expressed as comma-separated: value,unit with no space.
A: 4.25,A
